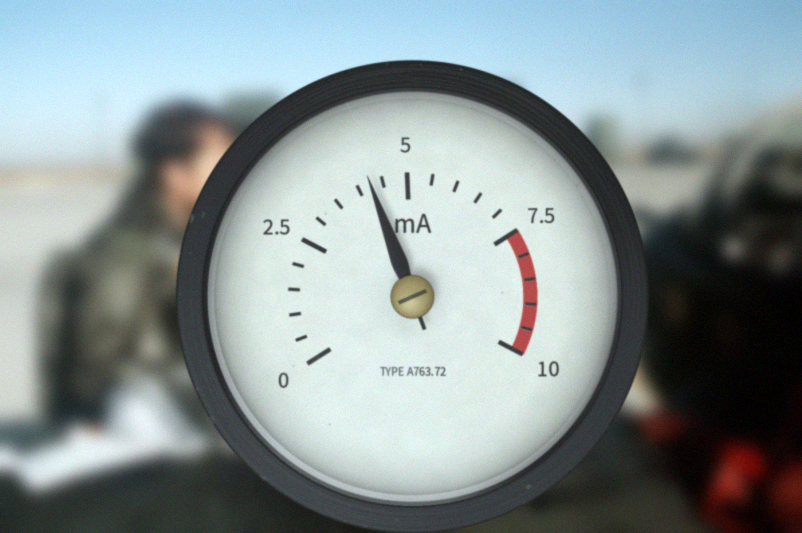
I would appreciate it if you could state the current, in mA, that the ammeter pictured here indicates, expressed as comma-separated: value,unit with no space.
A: 4.25,mA
